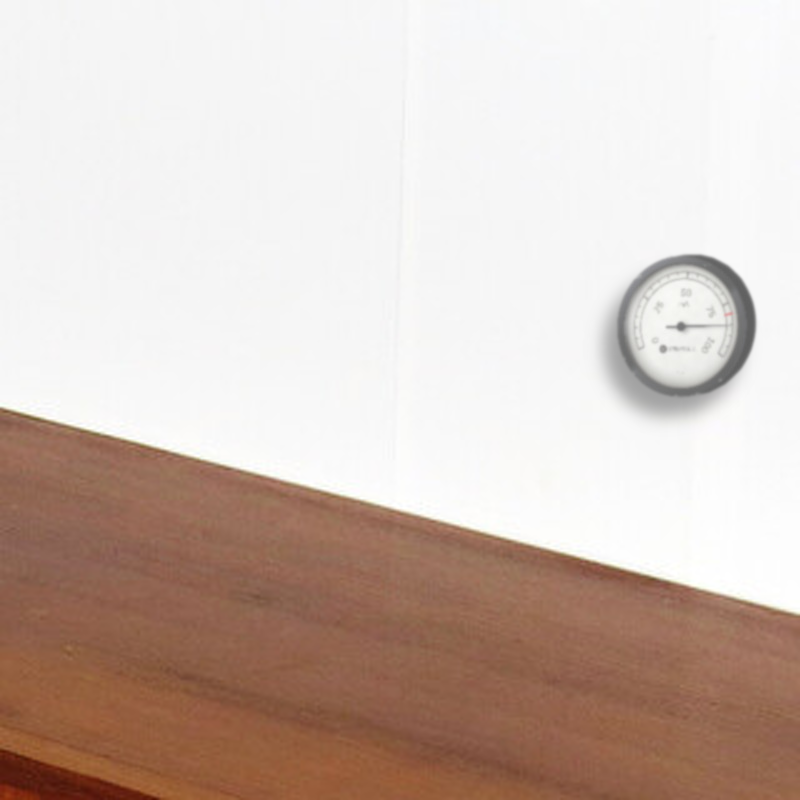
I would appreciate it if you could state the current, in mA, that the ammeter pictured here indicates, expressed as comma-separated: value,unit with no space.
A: 85,mA
